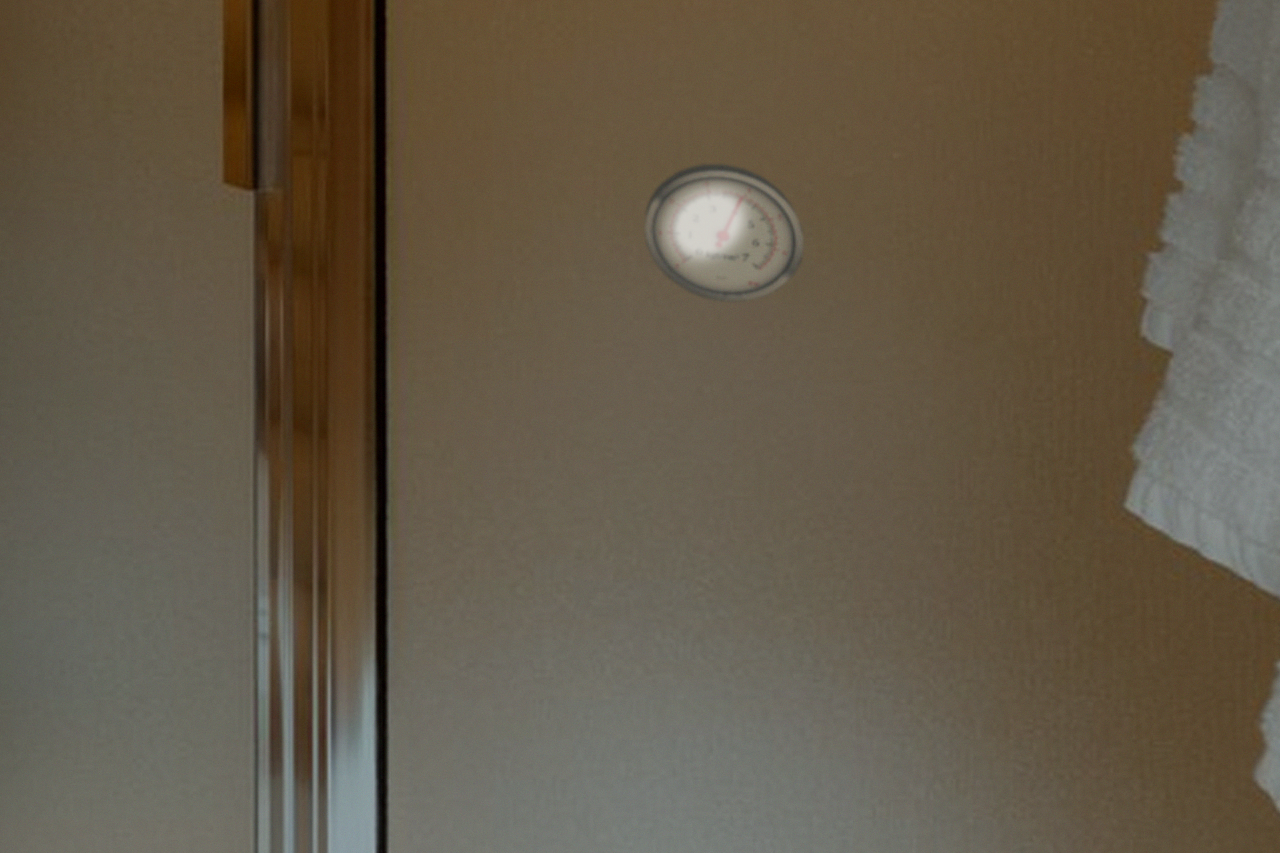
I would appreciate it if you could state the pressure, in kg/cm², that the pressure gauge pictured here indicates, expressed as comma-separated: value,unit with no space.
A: 4,kg/cm²
